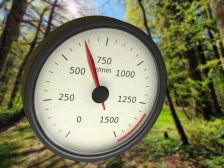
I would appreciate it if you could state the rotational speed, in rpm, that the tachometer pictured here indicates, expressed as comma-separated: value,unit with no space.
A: 625,rpm
